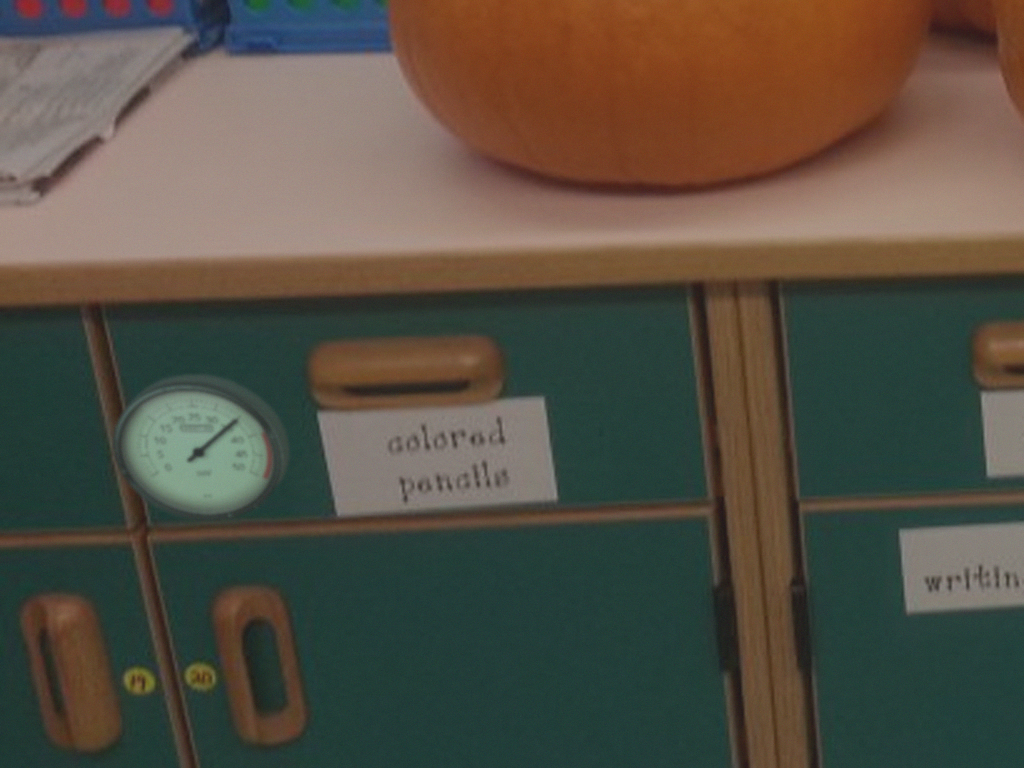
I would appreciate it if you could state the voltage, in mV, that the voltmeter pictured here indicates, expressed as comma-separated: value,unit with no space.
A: 35,mV
